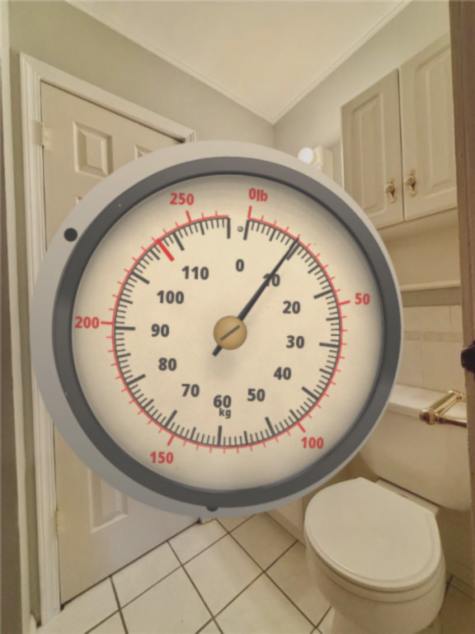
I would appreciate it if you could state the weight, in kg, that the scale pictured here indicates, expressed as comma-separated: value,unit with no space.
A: 9,kg
